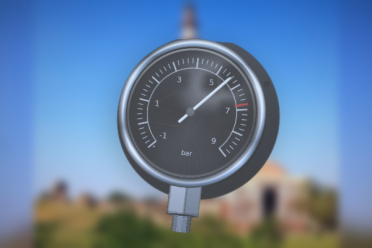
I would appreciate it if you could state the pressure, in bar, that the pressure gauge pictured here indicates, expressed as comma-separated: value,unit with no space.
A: 5.6,bar
